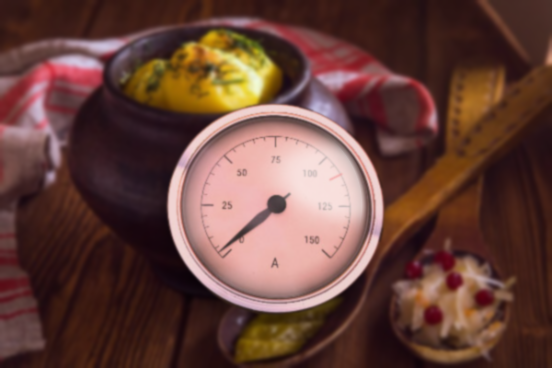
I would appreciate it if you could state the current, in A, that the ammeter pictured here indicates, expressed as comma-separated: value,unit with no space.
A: 2.5,A
